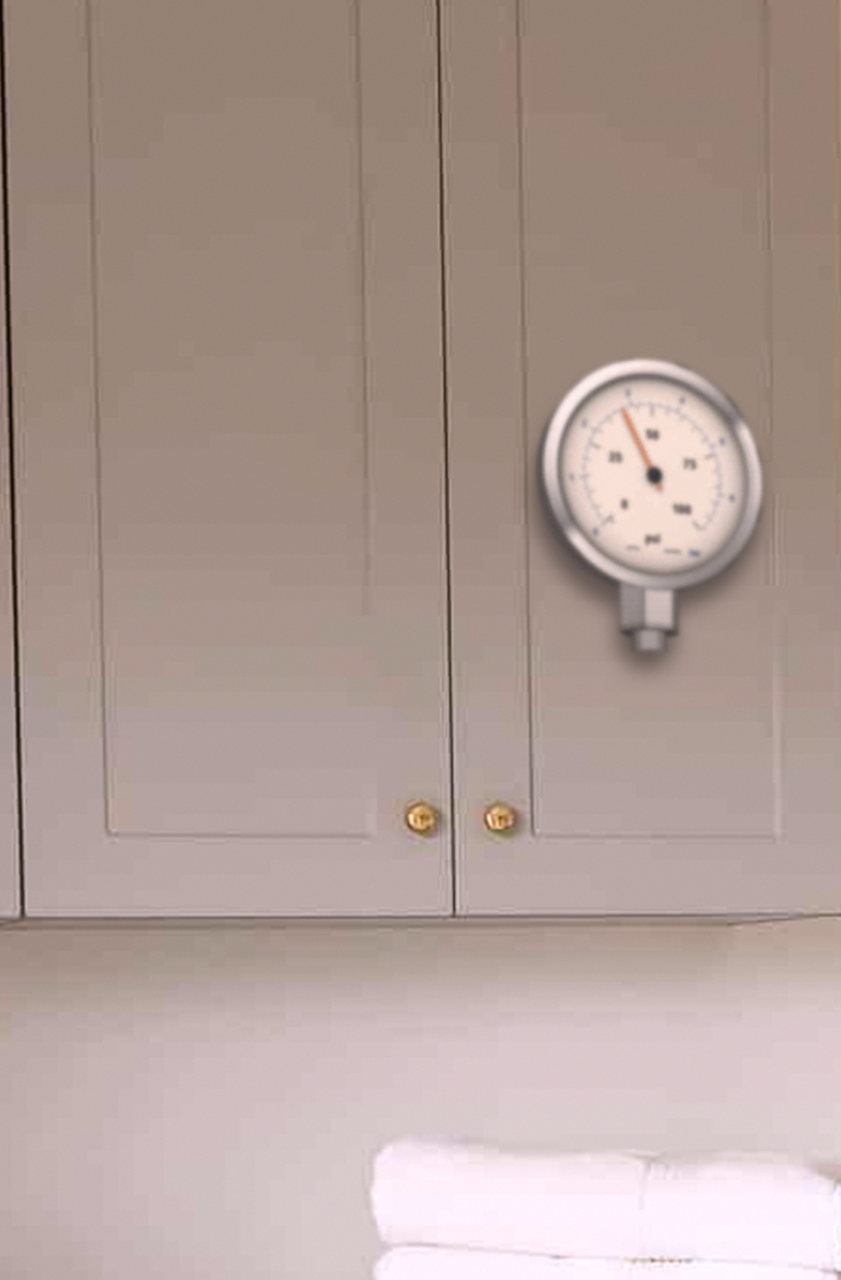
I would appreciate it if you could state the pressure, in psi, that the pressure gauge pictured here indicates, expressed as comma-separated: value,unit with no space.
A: 40,psi
